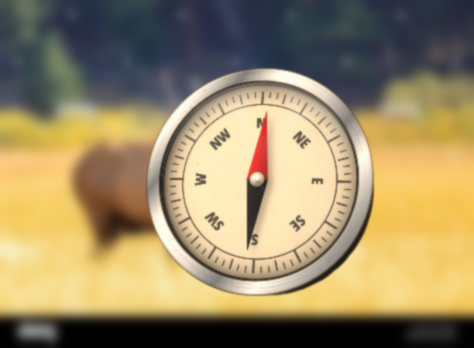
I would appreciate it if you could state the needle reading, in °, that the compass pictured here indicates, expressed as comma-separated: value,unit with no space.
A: 5,°
